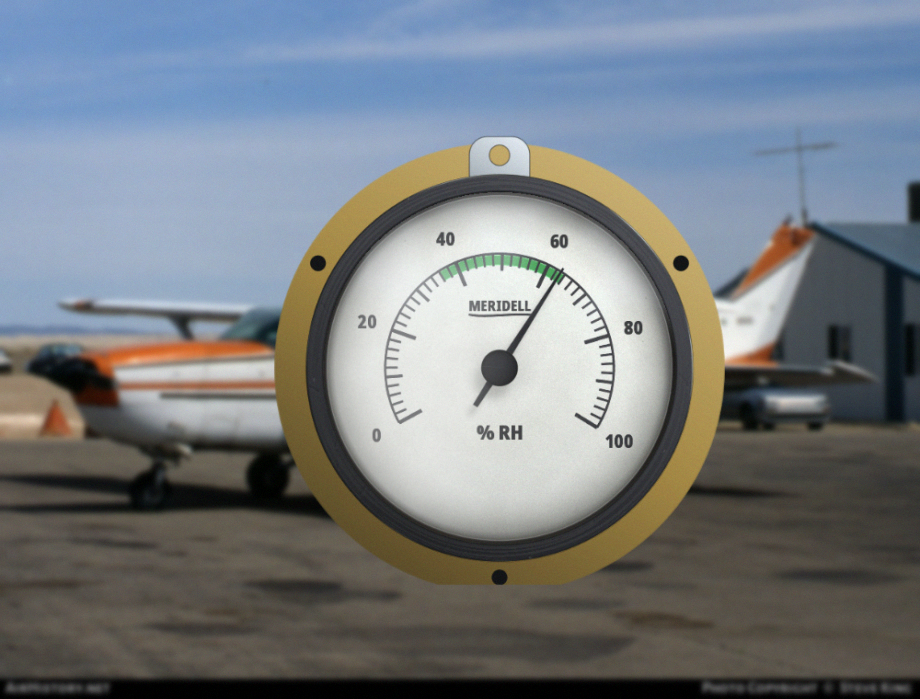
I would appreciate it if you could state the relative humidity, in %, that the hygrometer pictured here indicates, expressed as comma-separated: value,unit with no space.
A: 63,%
